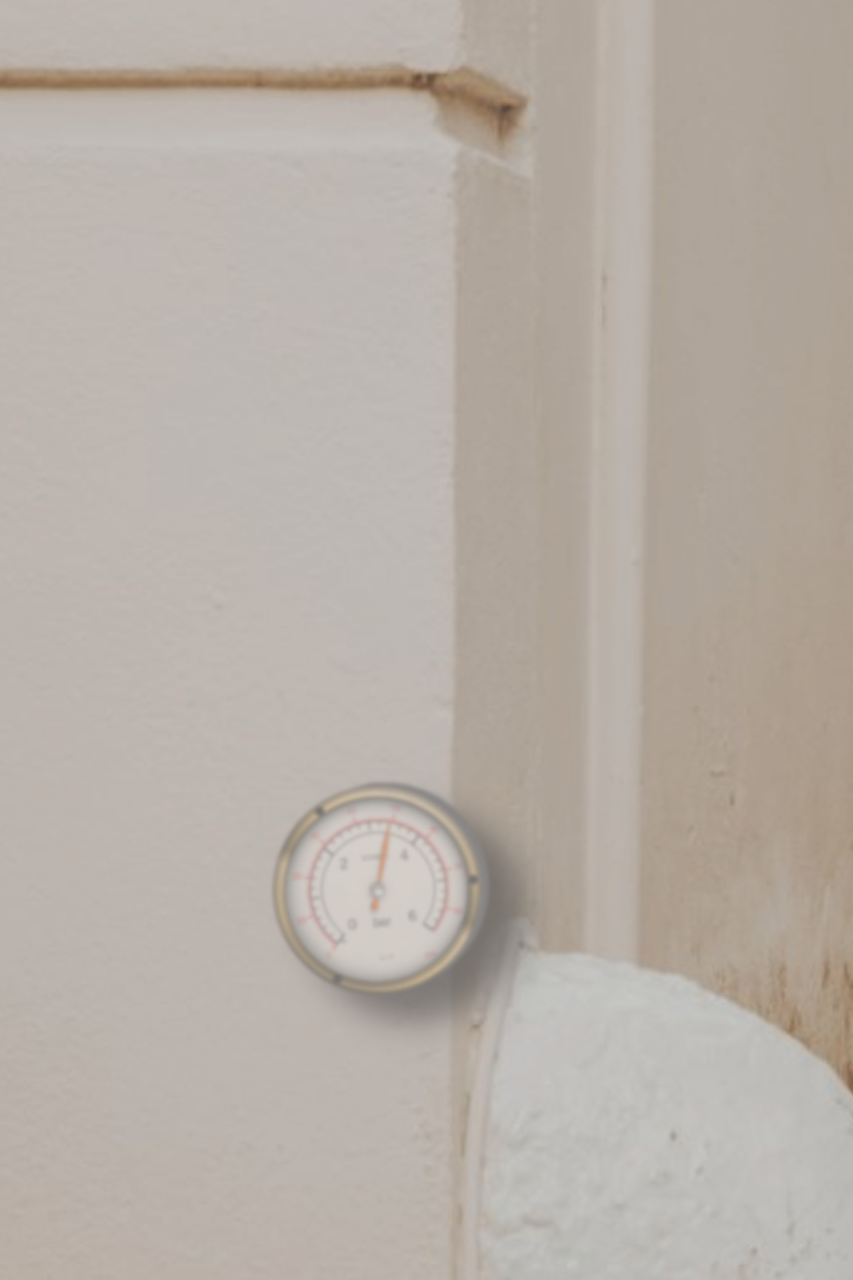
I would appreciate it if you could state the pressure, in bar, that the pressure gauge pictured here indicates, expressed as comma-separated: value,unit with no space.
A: 3.4,bar
